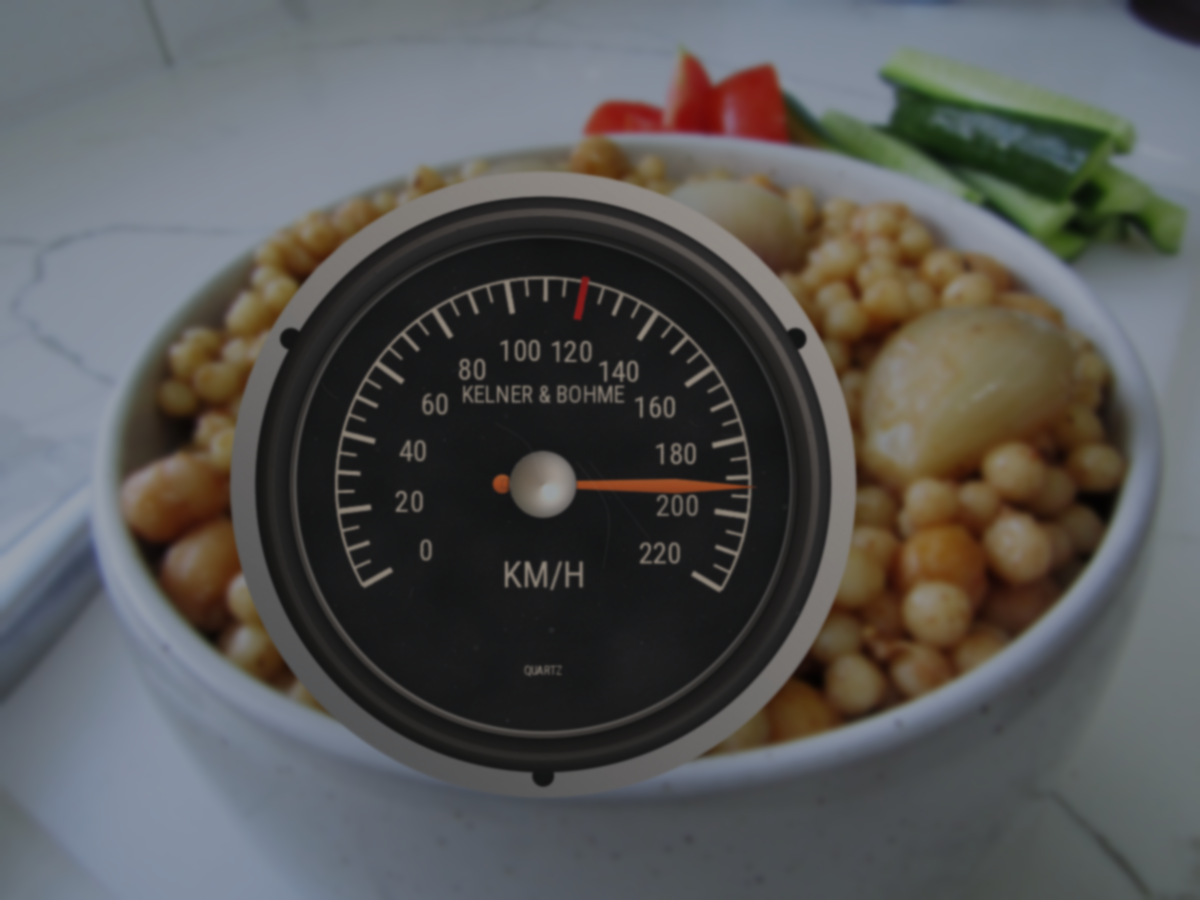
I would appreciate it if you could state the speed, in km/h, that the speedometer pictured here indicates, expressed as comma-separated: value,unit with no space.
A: 192.5,km/h
